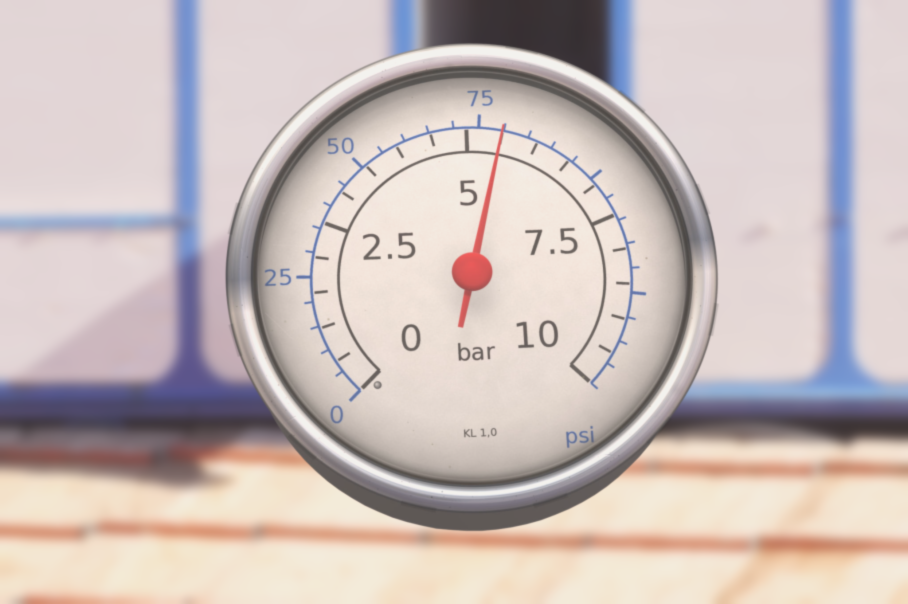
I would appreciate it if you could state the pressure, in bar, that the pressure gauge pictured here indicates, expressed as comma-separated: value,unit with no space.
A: 5.5,bar
